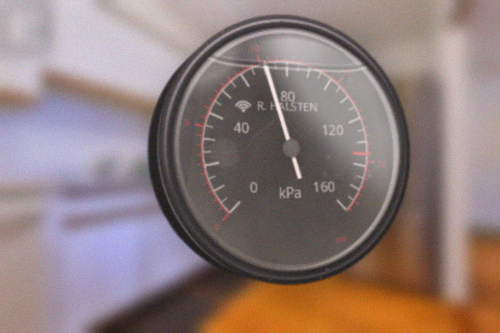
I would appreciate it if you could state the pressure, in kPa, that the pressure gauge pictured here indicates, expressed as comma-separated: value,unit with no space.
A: 70,kPa
